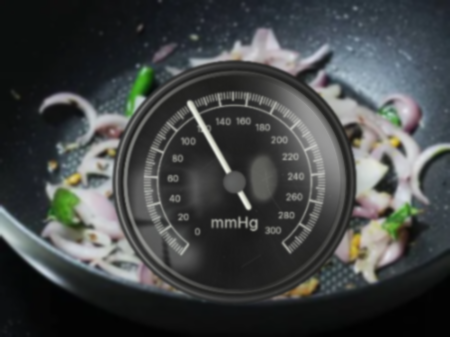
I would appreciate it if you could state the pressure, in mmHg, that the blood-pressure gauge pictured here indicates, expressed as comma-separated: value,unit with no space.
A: 120,mmHg
